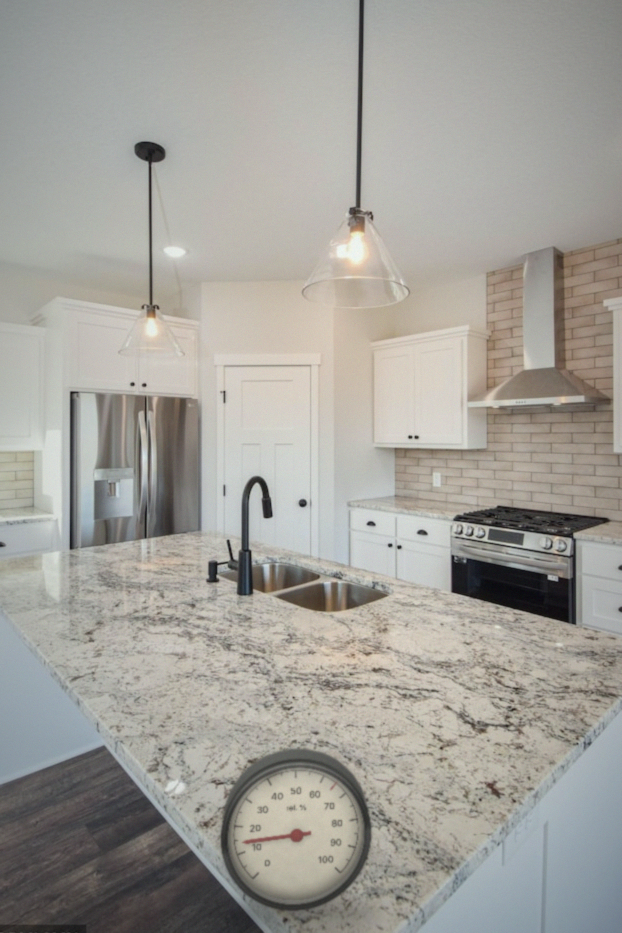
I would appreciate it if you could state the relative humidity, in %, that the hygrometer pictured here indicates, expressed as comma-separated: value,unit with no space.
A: 15,%
